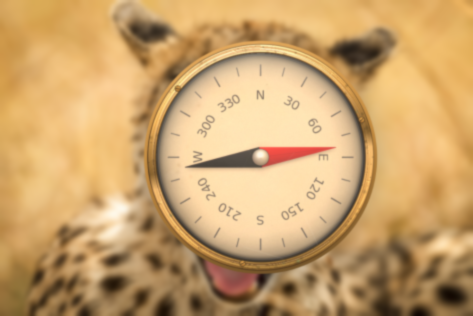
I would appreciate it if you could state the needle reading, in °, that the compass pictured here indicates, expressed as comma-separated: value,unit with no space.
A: 82.5,°
